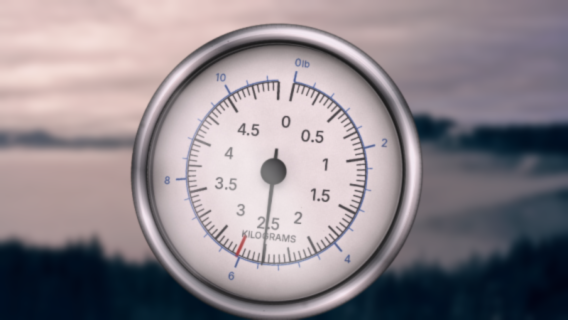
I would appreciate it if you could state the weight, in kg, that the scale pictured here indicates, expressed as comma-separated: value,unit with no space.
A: 2.5,kg
